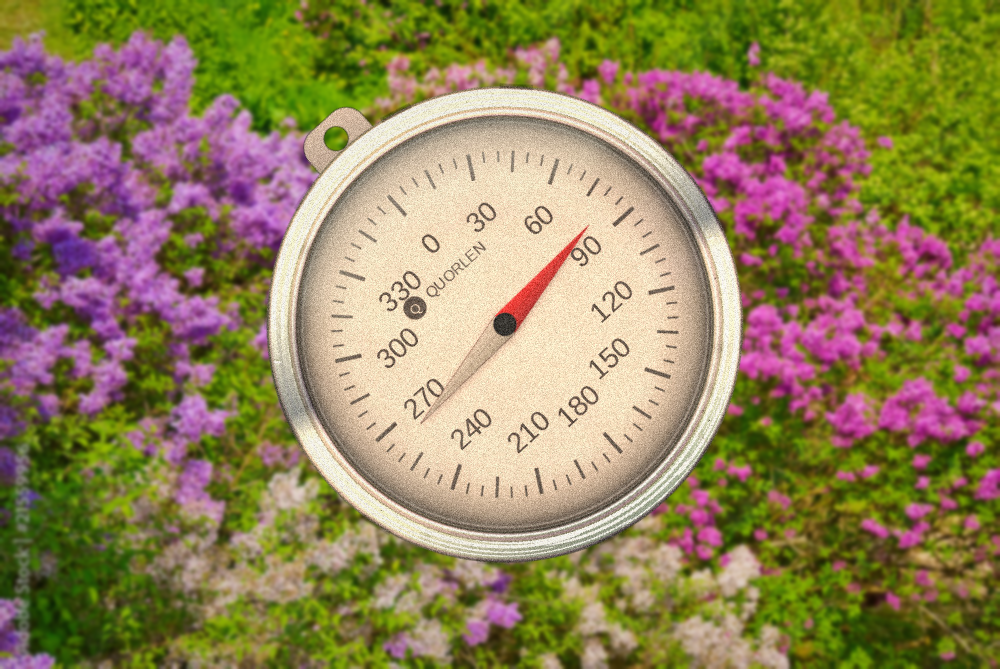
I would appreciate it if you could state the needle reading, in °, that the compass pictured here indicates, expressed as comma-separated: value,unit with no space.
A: 82.5,°
